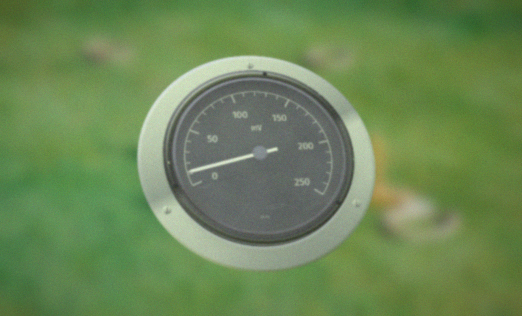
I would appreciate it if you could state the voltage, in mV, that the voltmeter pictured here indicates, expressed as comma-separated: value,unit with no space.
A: 10,mV
